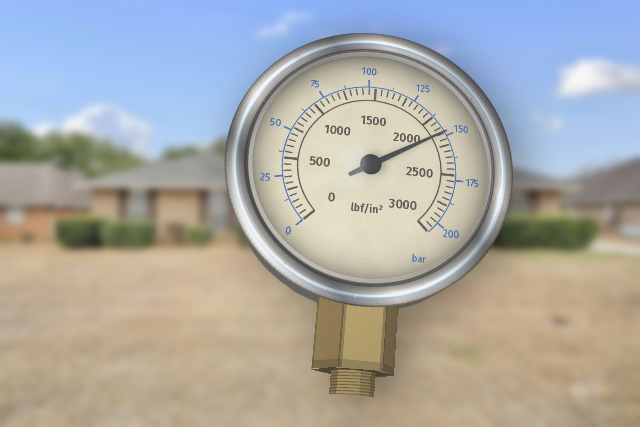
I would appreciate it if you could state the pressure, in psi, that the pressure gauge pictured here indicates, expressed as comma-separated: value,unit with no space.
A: 2150,psi
